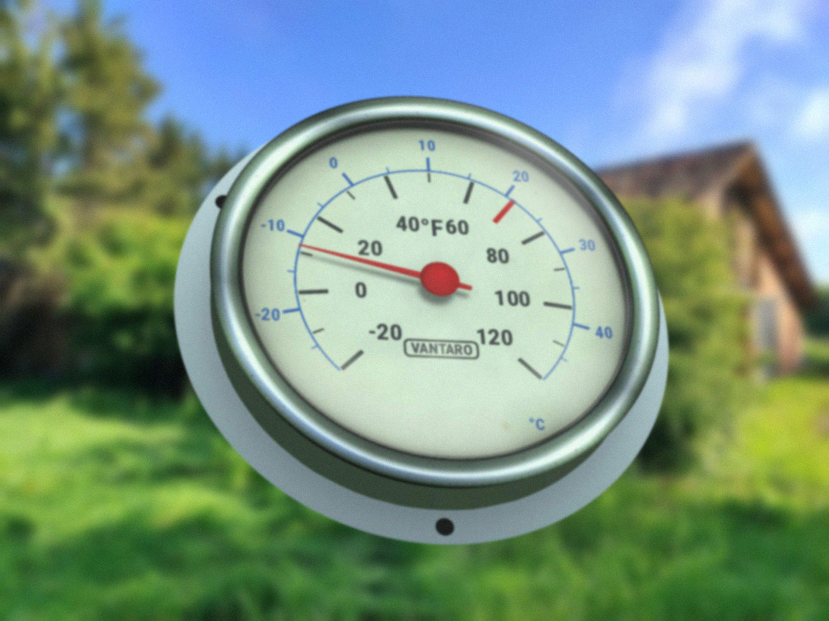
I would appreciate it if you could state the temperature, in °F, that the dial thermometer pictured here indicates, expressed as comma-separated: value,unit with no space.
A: 10,°F
